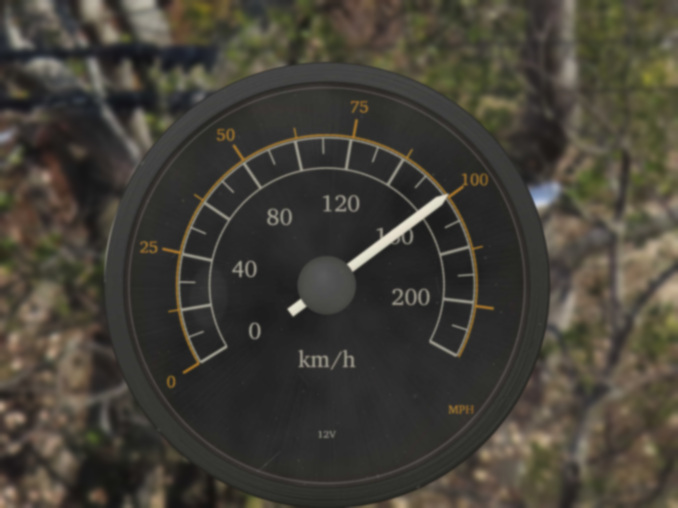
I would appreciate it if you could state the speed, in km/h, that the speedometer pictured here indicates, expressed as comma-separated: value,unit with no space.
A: 160,km/h
